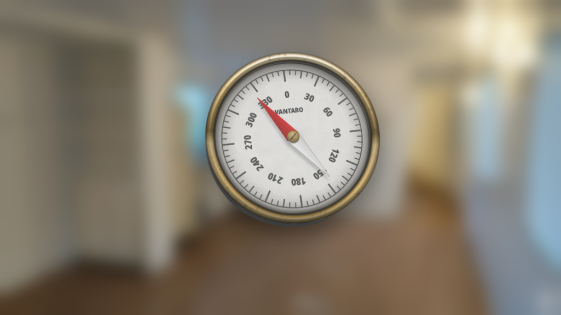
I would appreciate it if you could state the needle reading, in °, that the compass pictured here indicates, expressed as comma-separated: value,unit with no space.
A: 325,°
